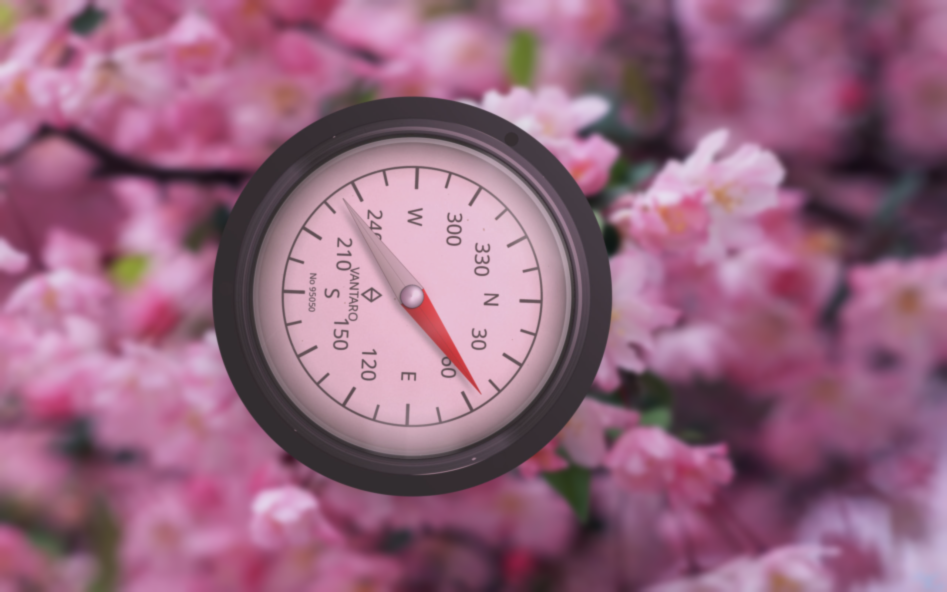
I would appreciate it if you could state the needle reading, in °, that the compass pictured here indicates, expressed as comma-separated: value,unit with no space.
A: 52.5,°
